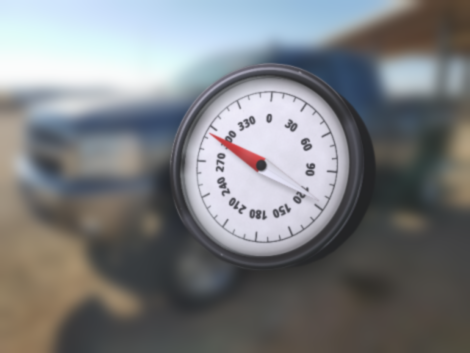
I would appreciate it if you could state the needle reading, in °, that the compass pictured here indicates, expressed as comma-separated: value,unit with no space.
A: 295,°
